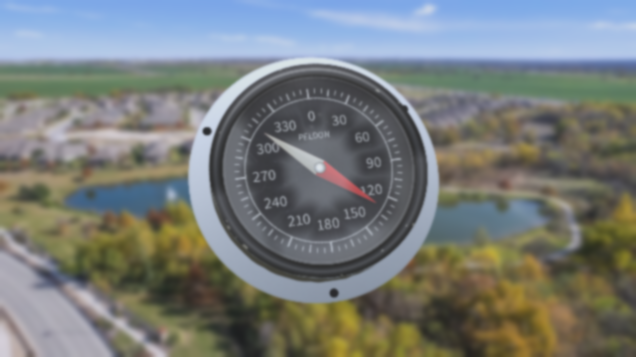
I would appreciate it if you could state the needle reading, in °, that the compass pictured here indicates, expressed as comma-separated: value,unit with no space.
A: 130,°
